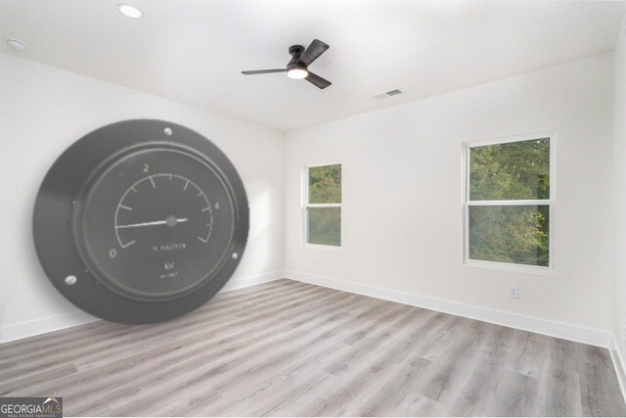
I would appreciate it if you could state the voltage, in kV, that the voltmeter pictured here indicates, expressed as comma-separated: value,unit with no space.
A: 0.5,kV
